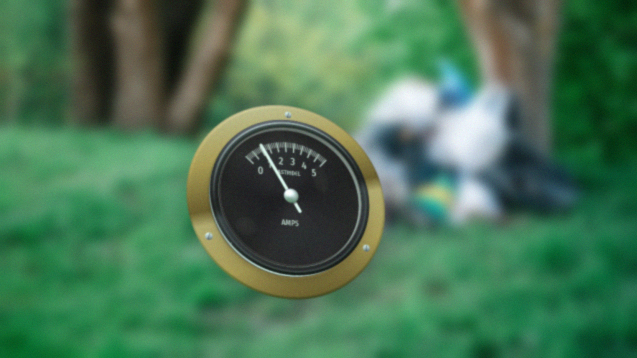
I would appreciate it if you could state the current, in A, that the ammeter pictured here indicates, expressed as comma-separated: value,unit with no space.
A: 1,A
